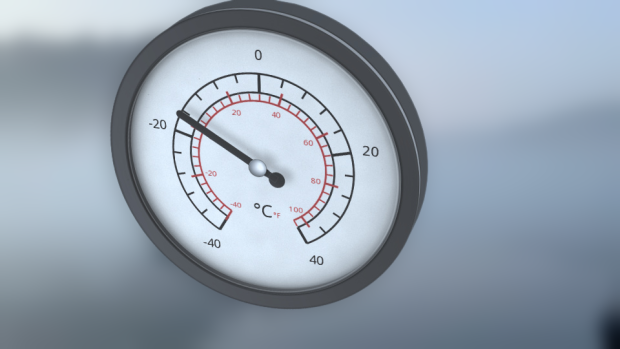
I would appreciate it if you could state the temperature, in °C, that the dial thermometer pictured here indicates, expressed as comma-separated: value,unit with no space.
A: -16,°C
